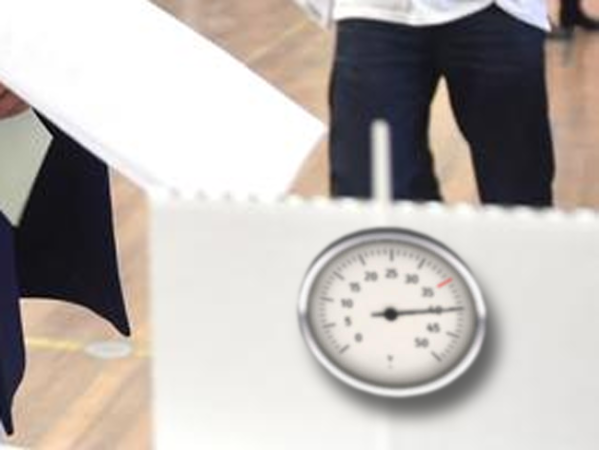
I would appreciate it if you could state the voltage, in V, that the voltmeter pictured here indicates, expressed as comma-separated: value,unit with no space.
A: 40,V
